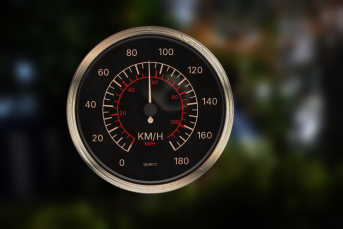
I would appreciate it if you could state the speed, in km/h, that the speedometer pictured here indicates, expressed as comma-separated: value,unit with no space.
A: 90,km/h
